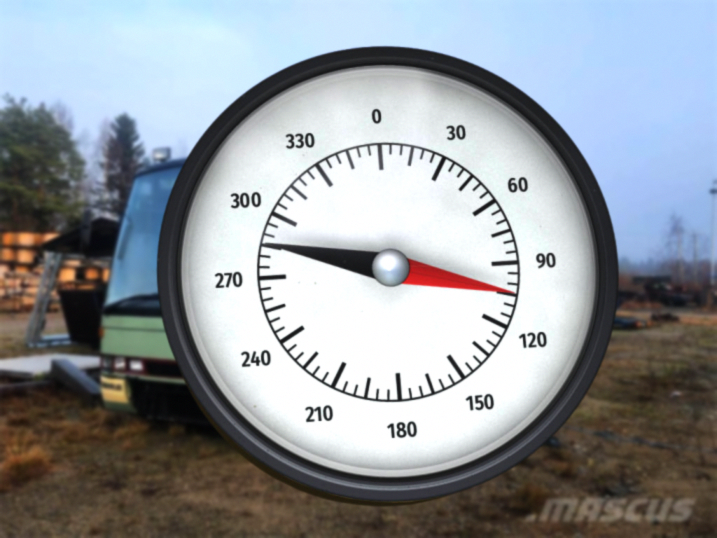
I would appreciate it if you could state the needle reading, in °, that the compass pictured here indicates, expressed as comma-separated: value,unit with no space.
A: 105,°
